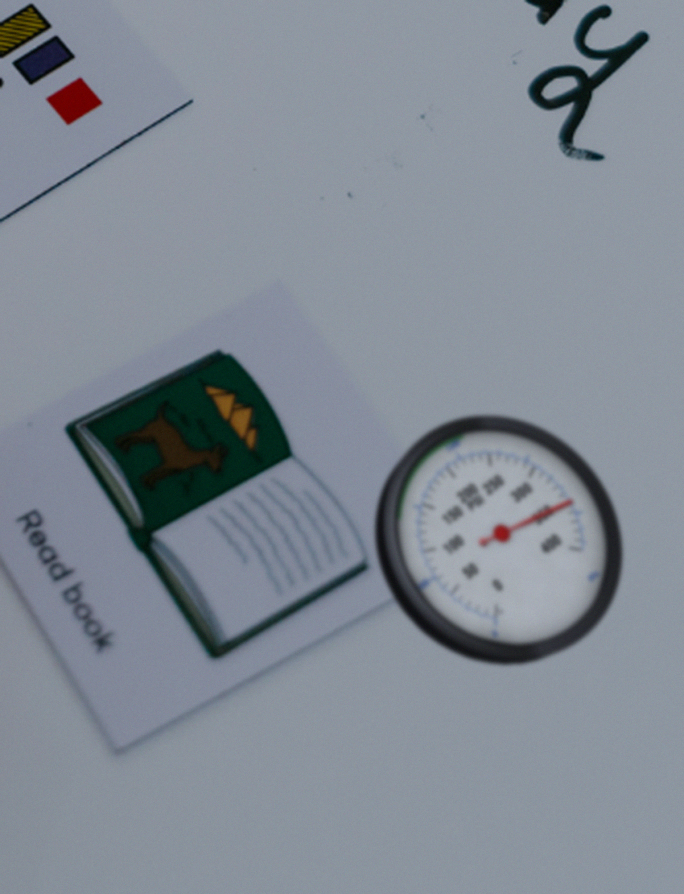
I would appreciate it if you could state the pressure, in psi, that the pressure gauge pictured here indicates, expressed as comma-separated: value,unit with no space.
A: 350,psi
